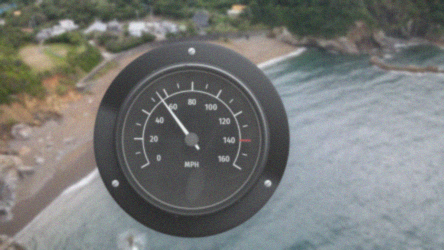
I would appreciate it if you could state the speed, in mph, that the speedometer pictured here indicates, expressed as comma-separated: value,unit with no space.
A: 55,mph
